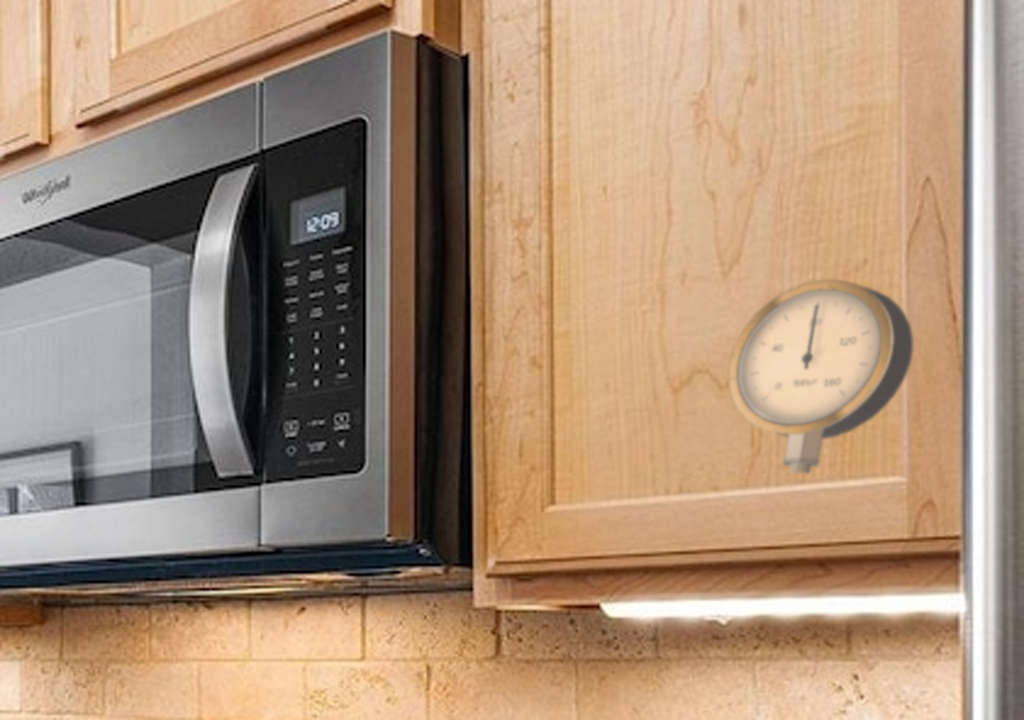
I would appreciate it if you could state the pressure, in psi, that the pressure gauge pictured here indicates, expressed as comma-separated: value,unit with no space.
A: 80,psi
